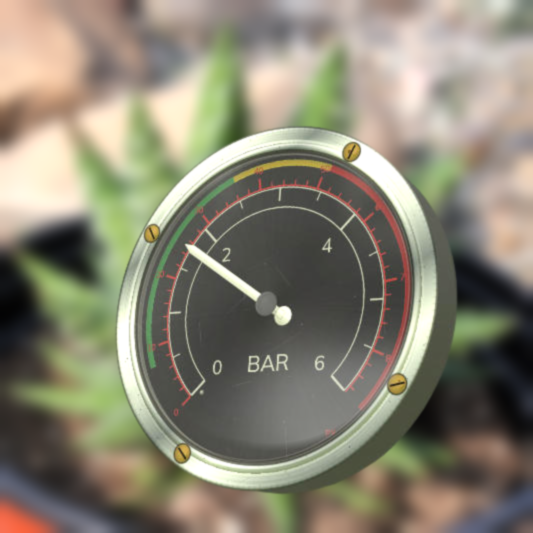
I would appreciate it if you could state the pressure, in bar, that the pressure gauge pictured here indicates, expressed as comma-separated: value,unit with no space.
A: 1.75,bar
